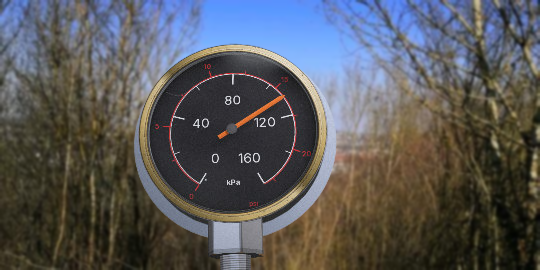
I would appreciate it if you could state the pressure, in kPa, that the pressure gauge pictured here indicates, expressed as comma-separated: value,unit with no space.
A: 110,kPa
